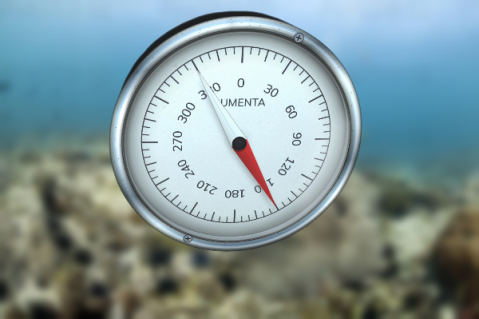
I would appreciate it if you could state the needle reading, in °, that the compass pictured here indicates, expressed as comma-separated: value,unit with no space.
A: 150,°
